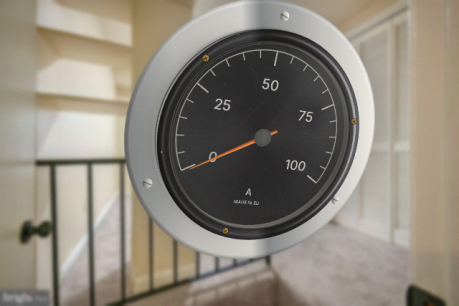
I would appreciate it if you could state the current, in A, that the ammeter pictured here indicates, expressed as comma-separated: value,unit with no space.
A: 0,A
